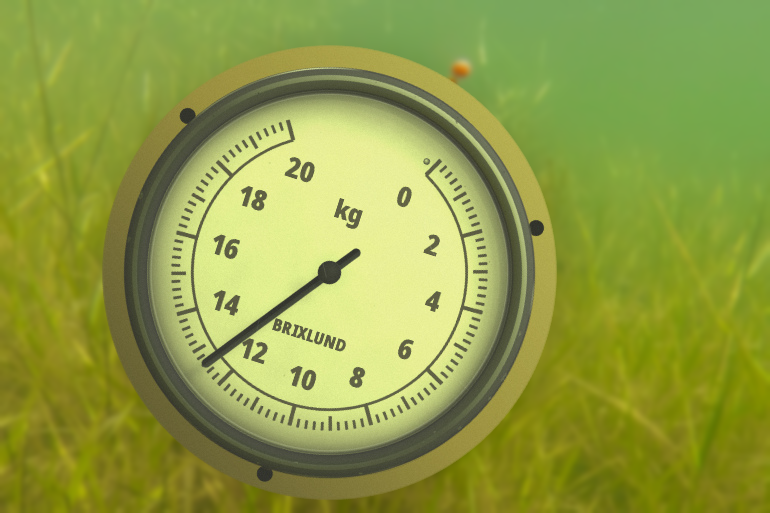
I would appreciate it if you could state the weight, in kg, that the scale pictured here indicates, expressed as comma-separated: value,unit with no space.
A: 12.6,kg
